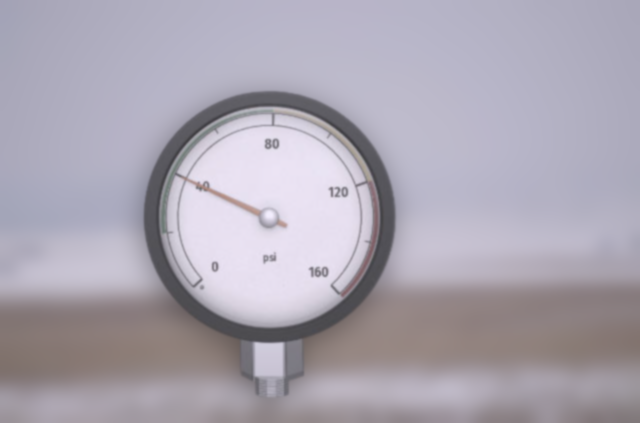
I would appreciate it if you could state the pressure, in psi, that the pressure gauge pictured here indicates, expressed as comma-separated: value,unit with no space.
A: 40,psi
